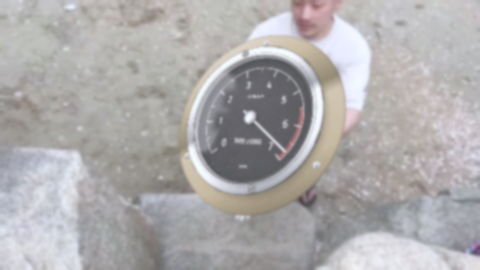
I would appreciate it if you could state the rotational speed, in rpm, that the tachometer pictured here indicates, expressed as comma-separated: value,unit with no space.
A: 6750,rpm
